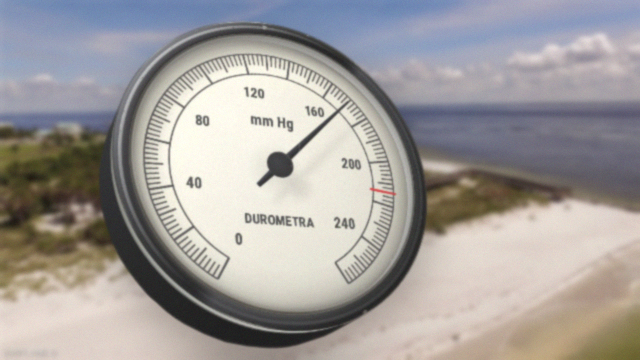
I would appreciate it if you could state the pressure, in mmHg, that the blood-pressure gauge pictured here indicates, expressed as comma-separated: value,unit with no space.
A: 170,mmHg
